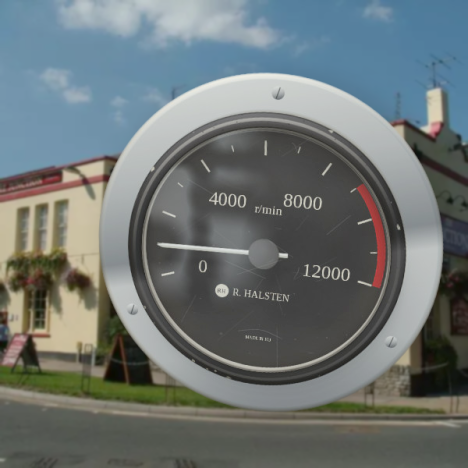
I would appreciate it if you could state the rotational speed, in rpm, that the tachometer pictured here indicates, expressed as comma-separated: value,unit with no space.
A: 1000,rpm
